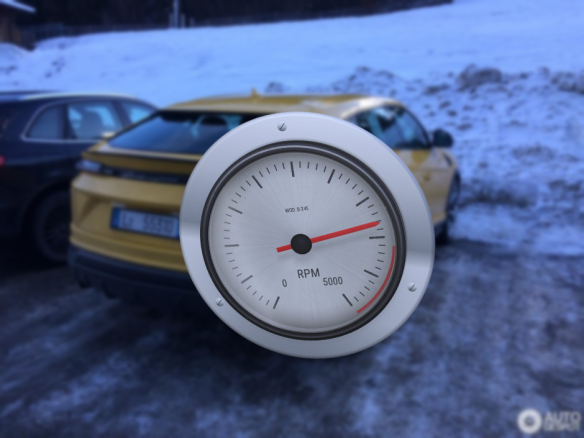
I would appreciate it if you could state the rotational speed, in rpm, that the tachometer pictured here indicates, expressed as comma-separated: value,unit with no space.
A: 3800,rpm
